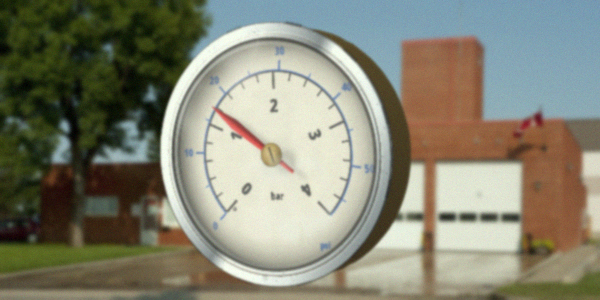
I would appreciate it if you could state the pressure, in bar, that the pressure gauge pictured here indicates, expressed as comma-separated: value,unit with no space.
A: 1.2,bar
